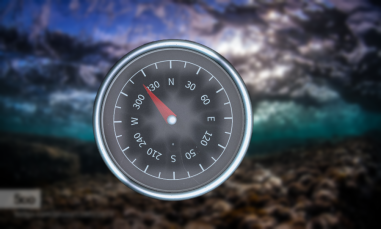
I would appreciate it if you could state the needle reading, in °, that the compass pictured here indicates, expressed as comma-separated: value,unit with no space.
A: 322.5,°
